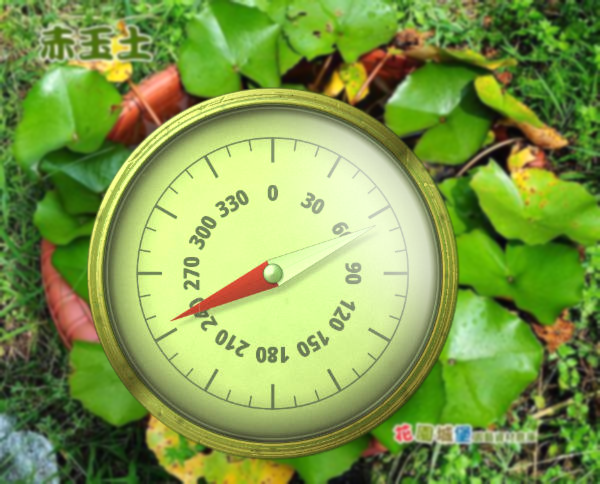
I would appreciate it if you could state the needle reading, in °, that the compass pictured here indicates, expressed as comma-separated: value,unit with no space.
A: 245,°
